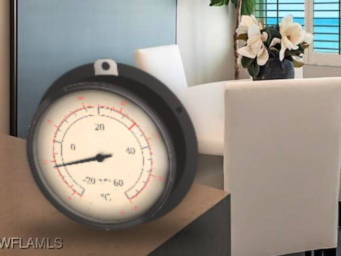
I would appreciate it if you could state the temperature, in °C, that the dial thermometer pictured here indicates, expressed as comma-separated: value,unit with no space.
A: -8,°C
